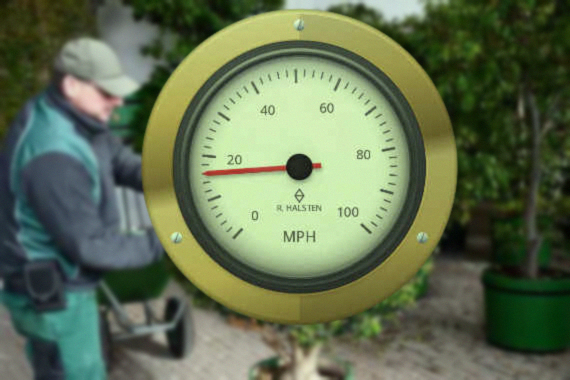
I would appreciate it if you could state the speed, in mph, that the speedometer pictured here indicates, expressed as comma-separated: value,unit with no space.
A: 16,mph
